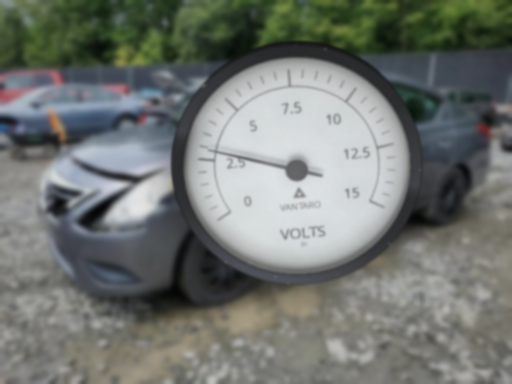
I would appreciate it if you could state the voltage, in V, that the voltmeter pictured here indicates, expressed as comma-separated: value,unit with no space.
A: 3,V
